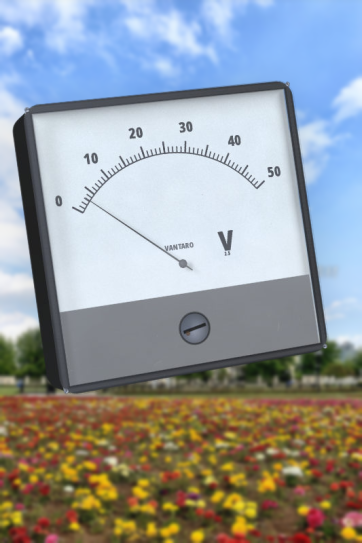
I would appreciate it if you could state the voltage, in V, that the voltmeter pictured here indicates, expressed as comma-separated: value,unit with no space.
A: 3,V
